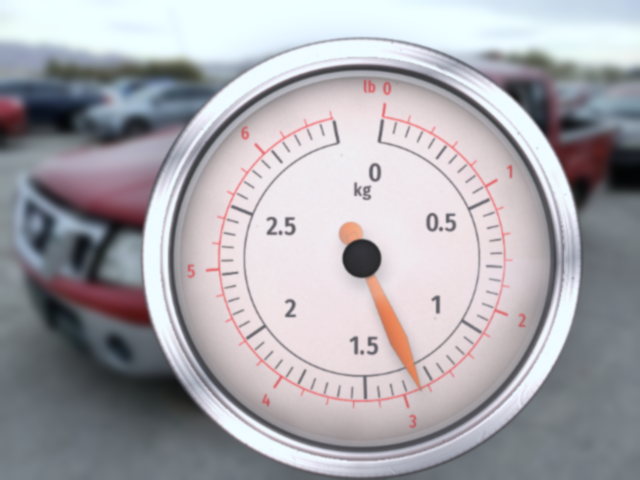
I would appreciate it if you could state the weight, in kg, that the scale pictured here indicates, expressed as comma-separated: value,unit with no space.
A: 1.3,kg
